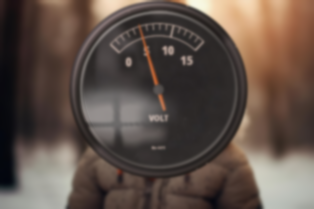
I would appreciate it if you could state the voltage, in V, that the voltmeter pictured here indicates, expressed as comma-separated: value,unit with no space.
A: 5,V
